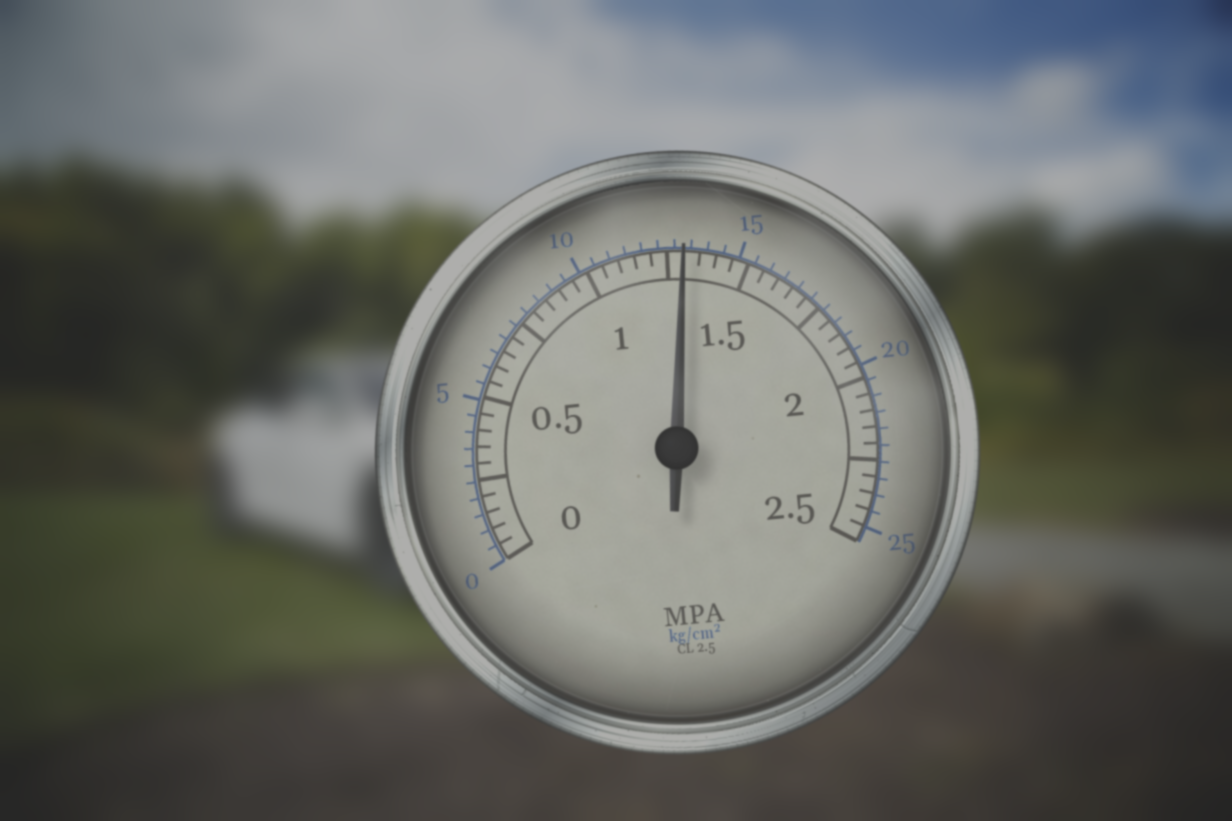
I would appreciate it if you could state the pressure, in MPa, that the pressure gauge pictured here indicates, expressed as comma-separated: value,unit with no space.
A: 1.3,MPa
